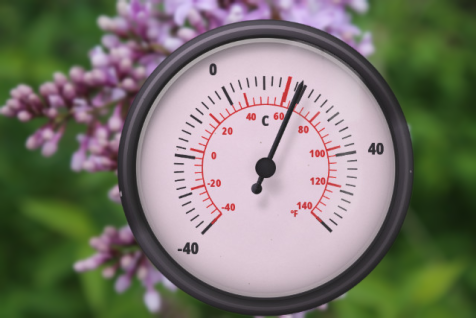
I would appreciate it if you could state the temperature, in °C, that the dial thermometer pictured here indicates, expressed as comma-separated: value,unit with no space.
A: 19,°C
